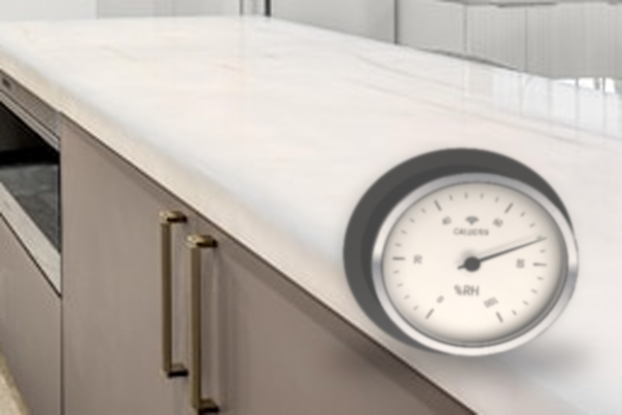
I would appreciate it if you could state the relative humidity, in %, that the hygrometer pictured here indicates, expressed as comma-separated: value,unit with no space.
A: 72,%
